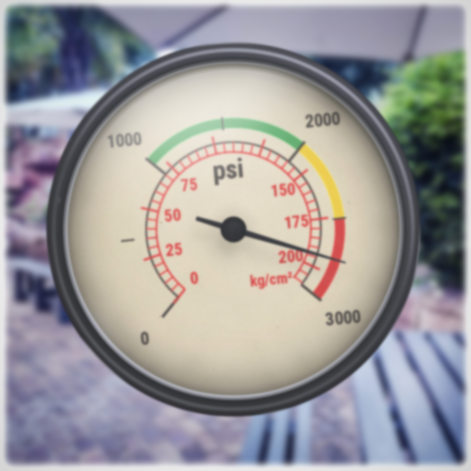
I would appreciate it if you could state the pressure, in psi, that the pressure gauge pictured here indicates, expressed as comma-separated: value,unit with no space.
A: 2750,psi
